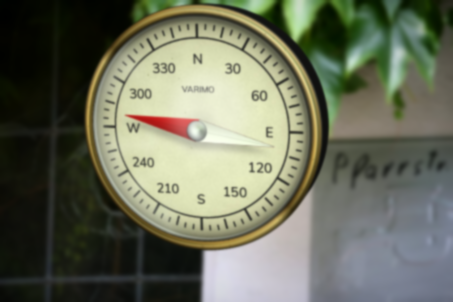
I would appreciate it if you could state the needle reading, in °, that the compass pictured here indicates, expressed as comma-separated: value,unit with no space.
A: 280,°
